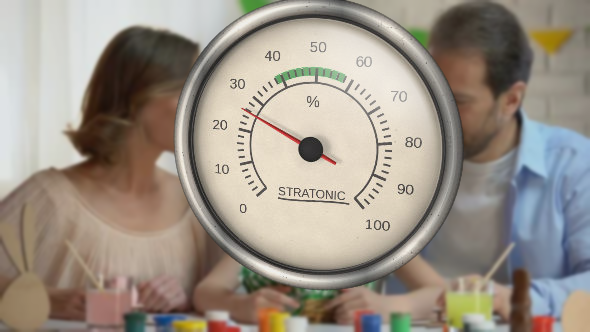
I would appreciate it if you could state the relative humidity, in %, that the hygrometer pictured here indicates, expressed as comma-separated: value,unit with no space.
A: 26,%
